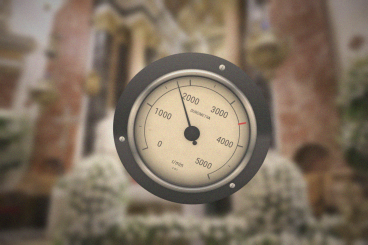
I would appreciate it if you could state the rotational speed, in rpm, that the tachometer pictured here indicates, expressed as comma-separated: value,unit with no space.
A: 1750,rpm
